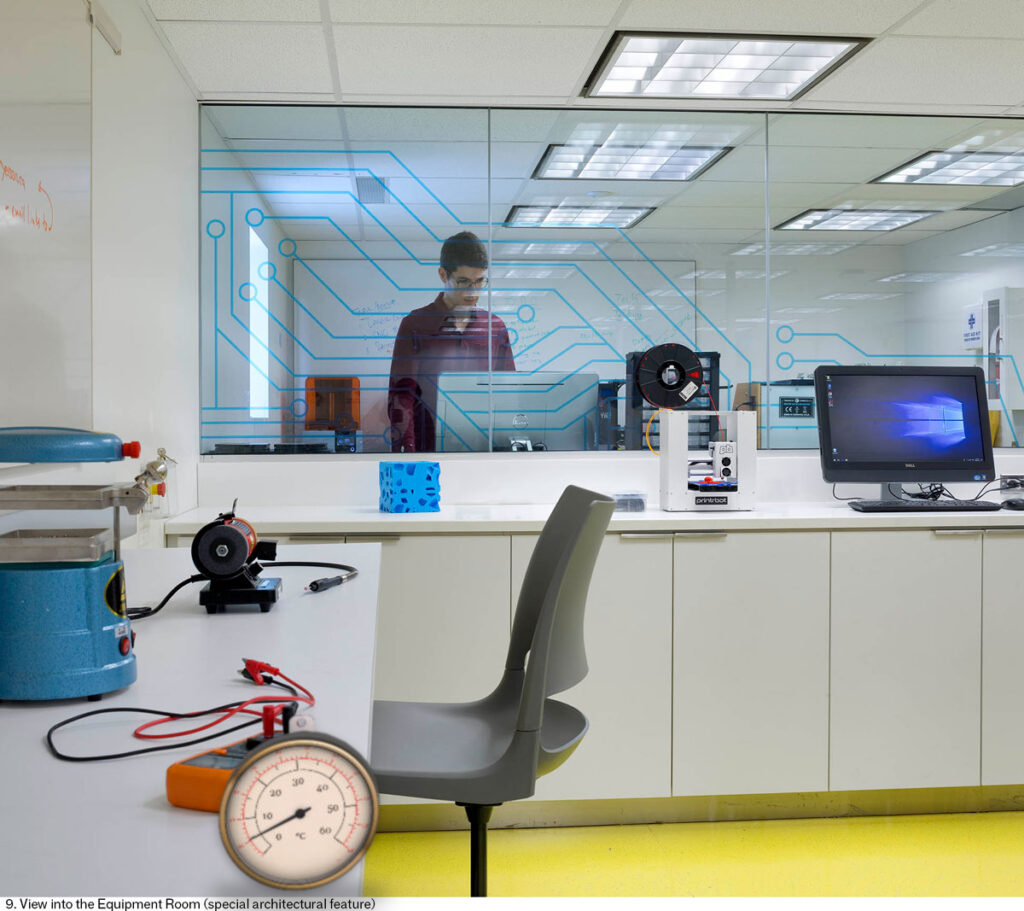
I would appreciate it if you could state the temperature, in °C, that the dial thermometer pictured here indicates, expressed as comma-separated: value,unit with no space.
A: 5,°C
